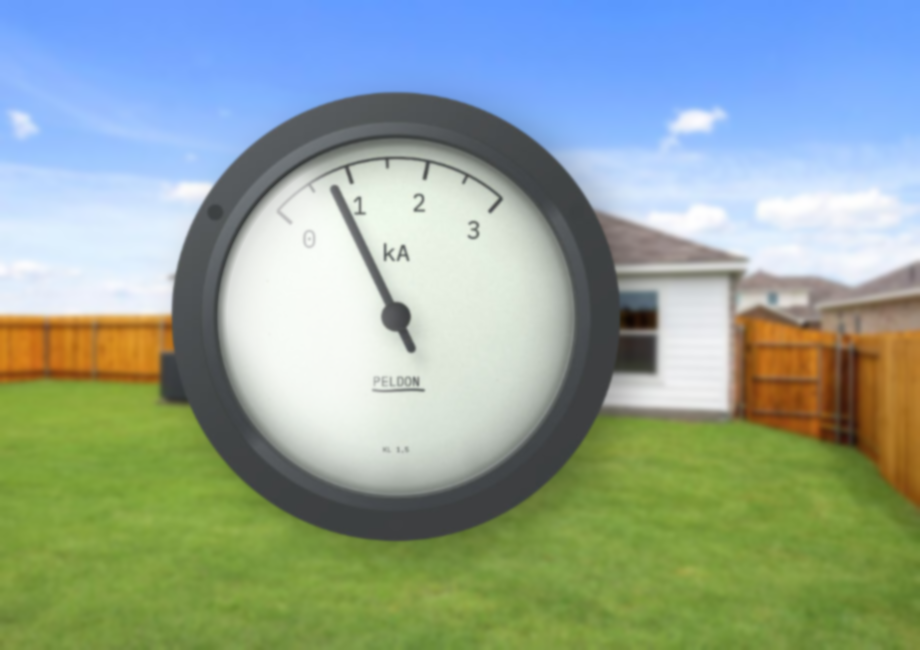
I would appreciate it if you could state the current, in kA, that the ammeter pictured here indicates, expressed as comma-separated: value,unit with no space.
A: 0.75,kA
